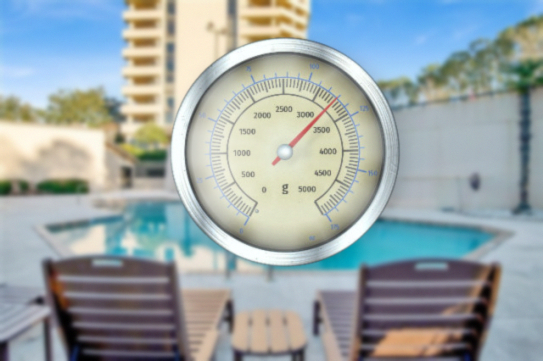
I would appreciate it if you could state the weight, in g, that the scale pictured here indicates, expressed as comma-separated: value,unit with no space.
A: 3250,g
